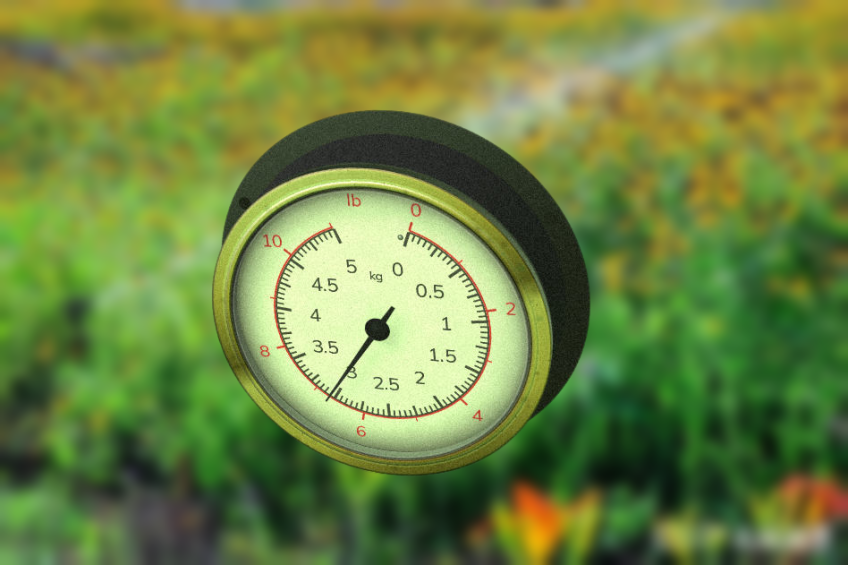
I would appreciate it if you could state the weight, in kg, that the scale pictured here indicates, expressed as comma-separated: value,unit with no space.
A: 3.05,kg
